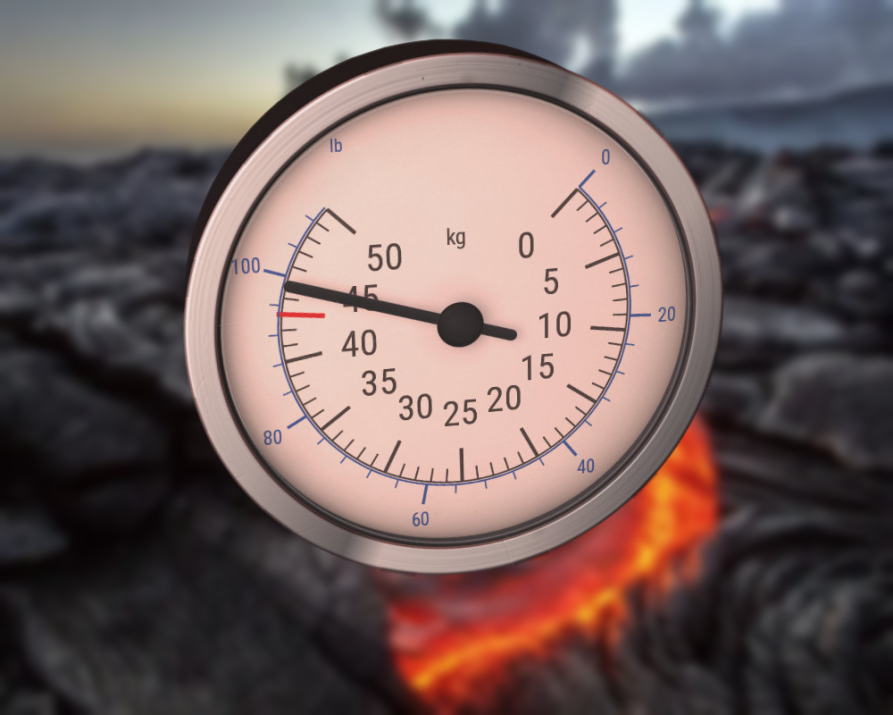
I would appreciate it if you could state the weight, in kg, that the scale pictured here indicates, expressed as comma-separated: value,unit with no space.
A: 45,kg
